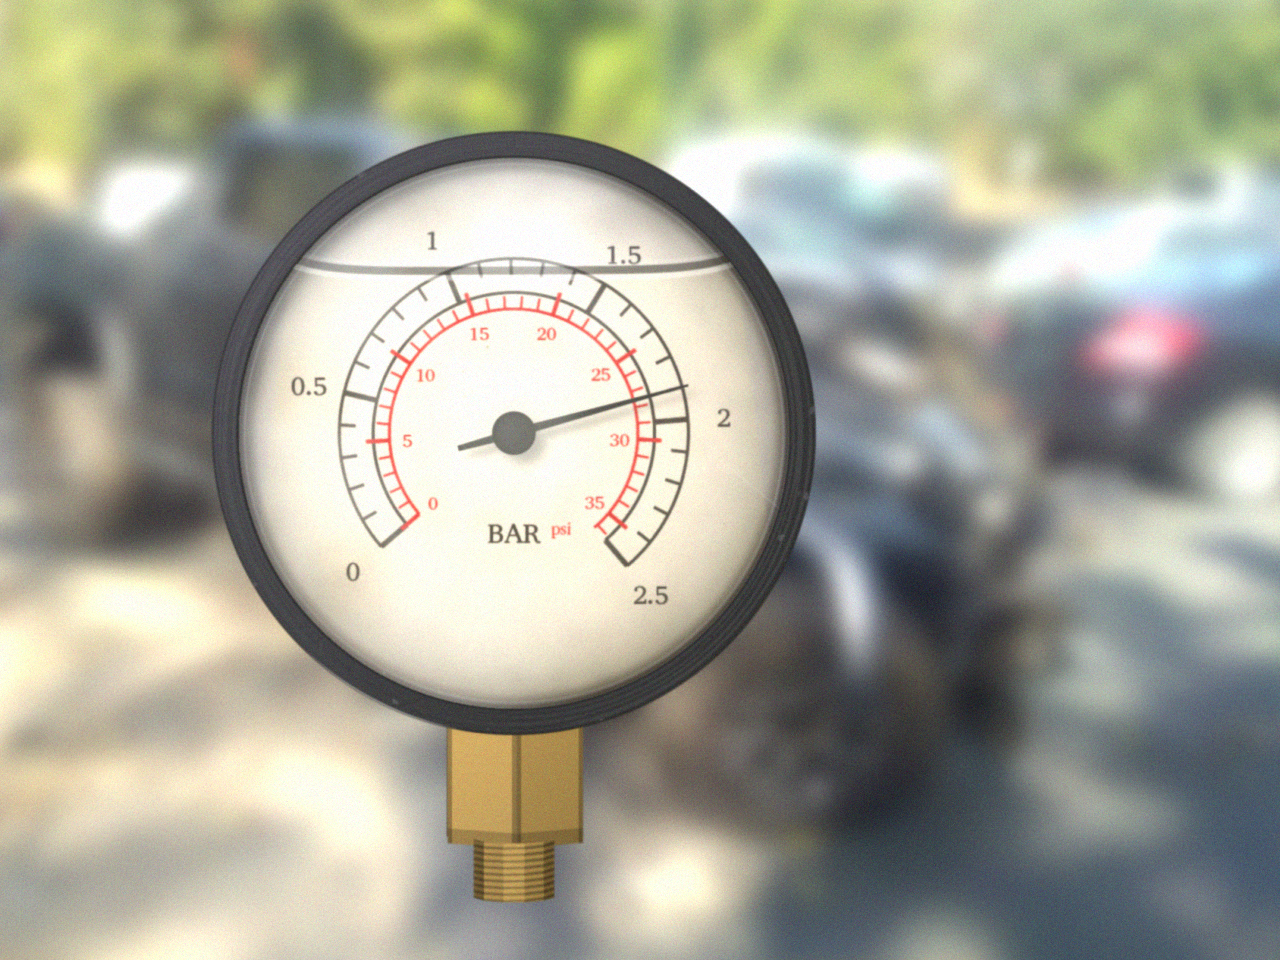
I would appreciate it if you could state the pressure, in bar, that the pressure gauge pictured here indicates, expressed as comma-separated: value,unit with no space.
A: 1.9,bar
